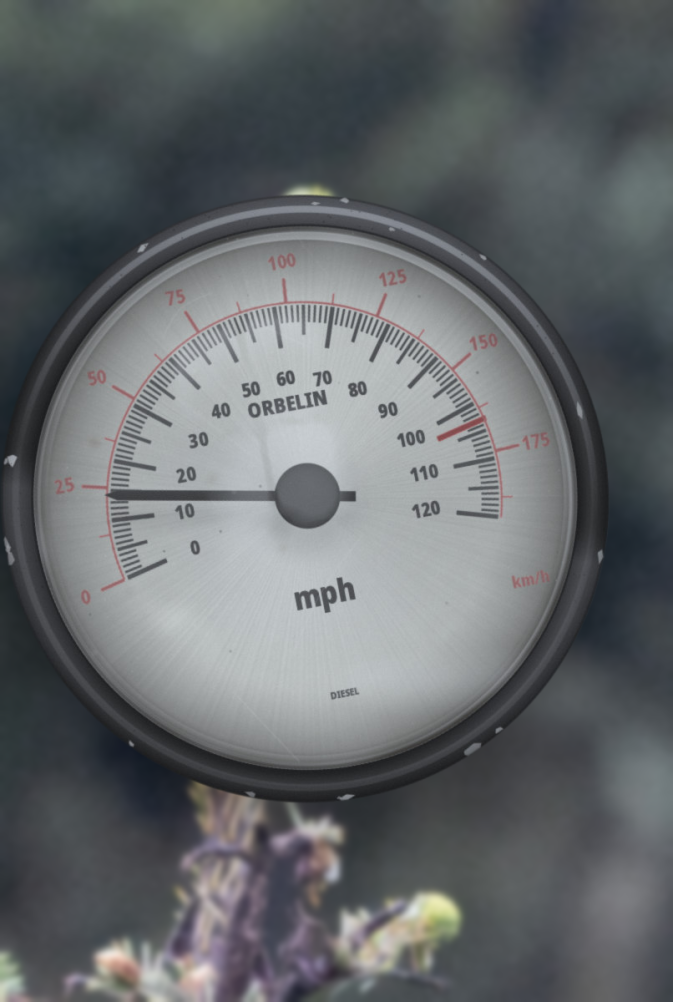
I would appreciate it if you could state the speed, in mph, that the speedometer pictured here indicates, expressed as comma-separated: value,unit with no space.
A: 14,mph
